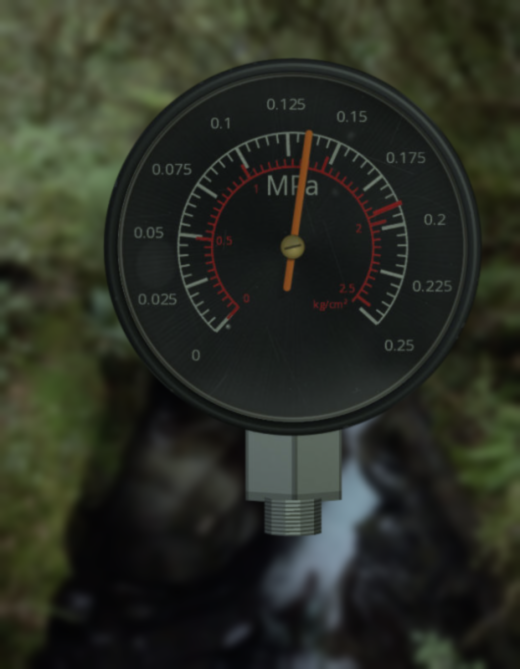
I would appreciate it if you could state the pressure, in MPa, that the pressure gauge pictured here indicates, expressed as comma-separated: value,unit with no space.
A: 0.135,MPa
